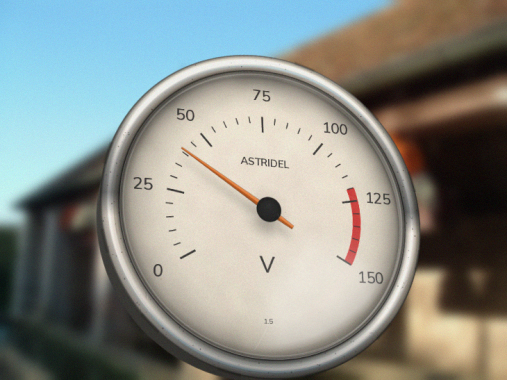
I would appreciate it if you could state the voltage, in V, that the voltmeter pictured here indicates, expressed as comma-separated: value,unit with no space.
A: 40,V
